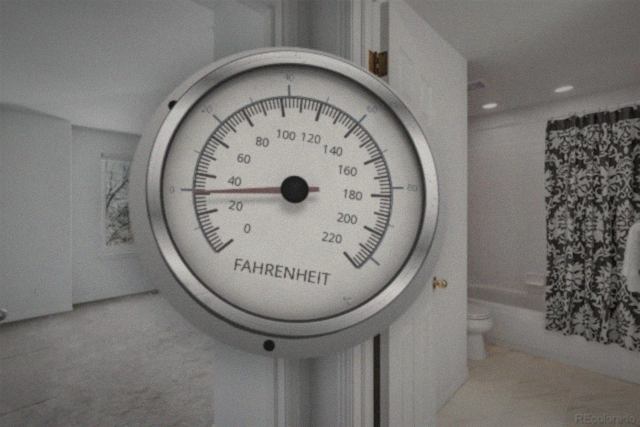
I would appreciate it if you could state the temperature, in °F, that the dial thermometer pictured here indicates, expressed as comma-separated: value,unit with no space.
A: 30,°F
